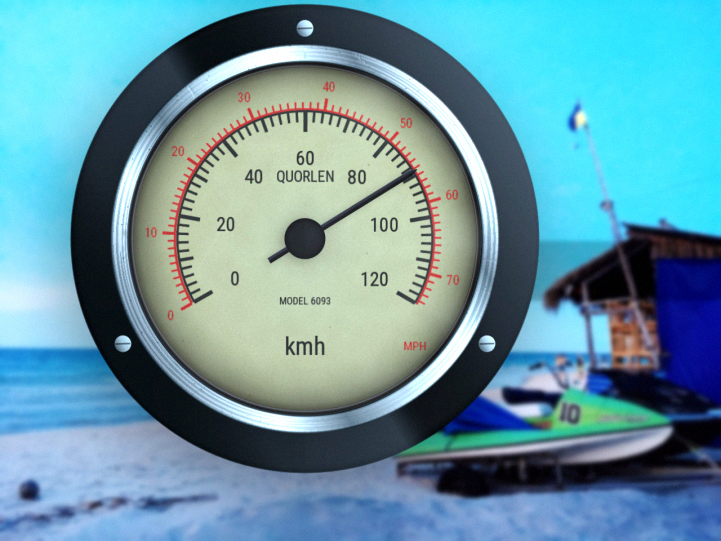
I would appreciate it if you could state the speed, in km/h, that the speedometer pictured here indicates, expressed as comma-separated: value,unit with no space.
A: 89,km/h
